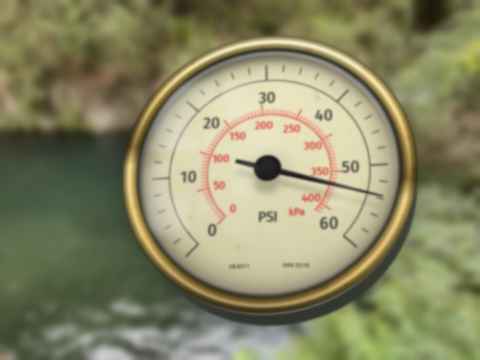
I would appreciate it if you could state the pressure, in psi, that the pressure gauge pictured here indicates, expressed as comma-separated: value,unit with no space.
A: 54,psi
